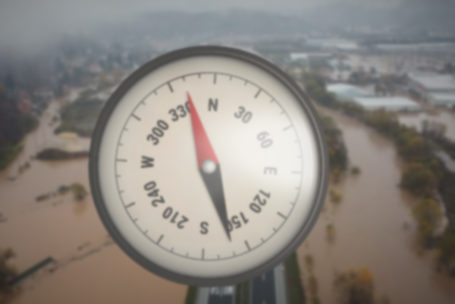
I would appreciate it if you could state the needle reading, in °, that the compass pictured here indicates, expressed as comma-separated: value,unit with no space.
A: 340,°
